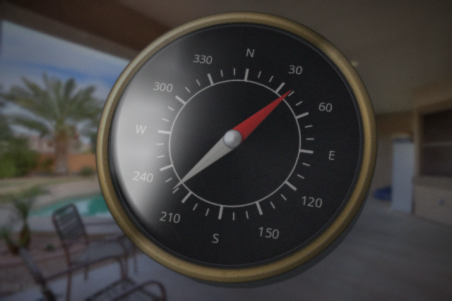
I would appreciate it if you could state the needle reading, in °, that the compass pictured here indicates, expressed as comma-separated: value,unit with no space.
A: 40,°
